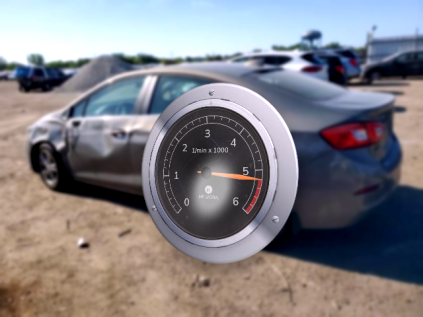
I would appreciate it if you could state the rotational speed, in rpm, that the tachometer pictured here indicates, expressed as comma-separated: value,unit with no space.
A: 5200,rpm
